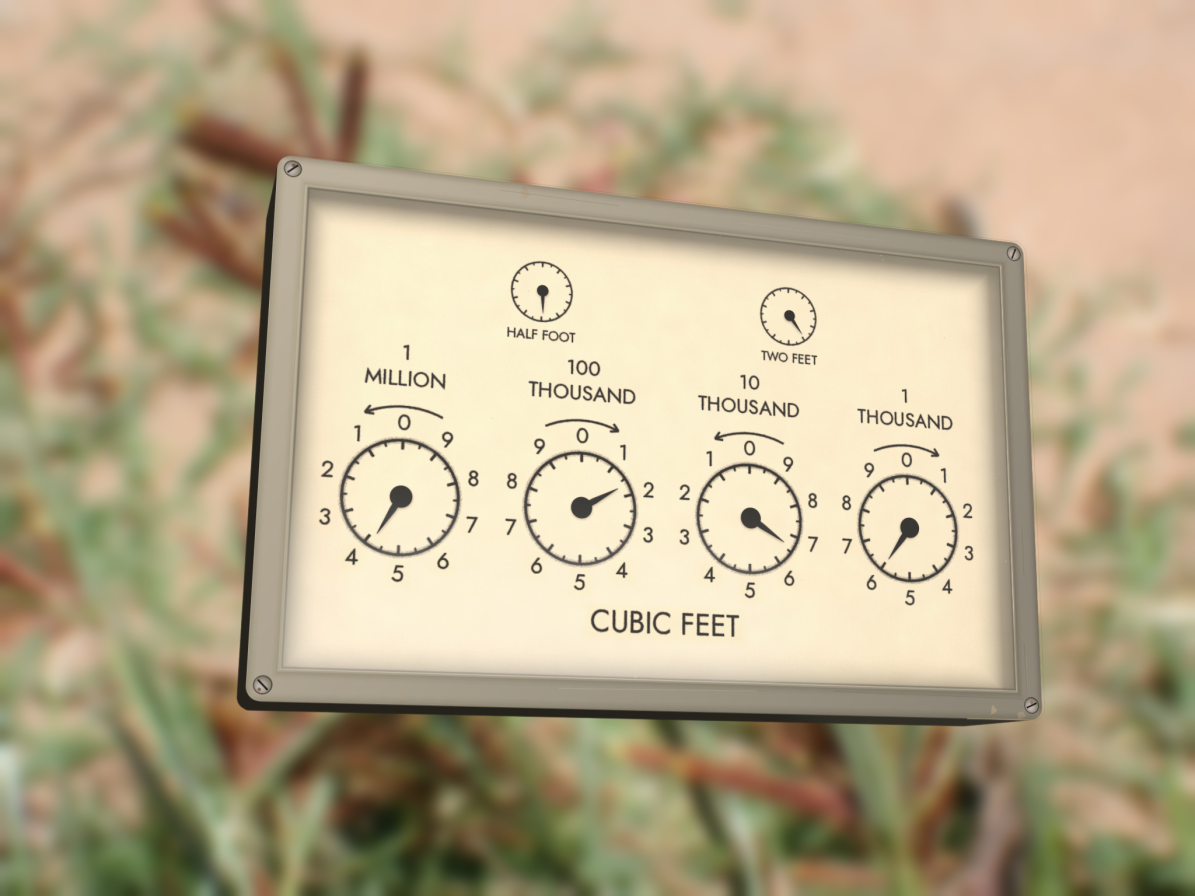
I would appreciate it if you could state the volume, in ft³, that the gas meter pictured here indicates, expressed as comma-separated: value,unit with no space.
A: 416600,ft³
